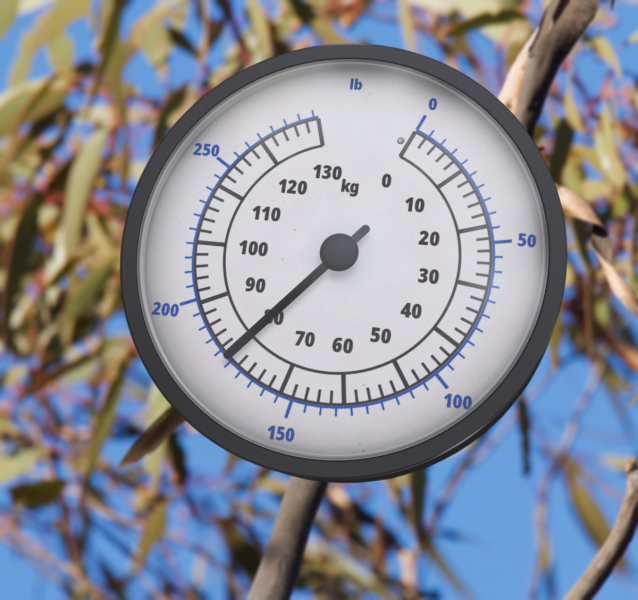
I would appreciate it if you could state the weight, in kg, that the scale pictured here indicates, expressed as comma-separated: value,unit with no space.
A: 80,kg
